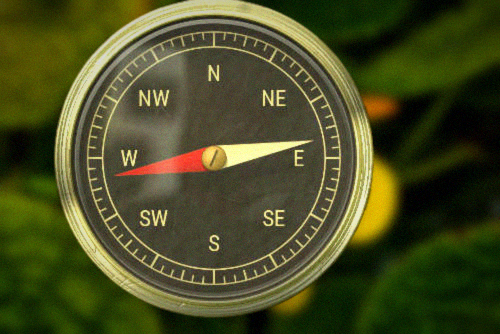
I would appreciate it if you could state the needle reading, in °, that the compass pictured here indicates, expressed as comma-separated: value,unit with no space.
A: 260,°
